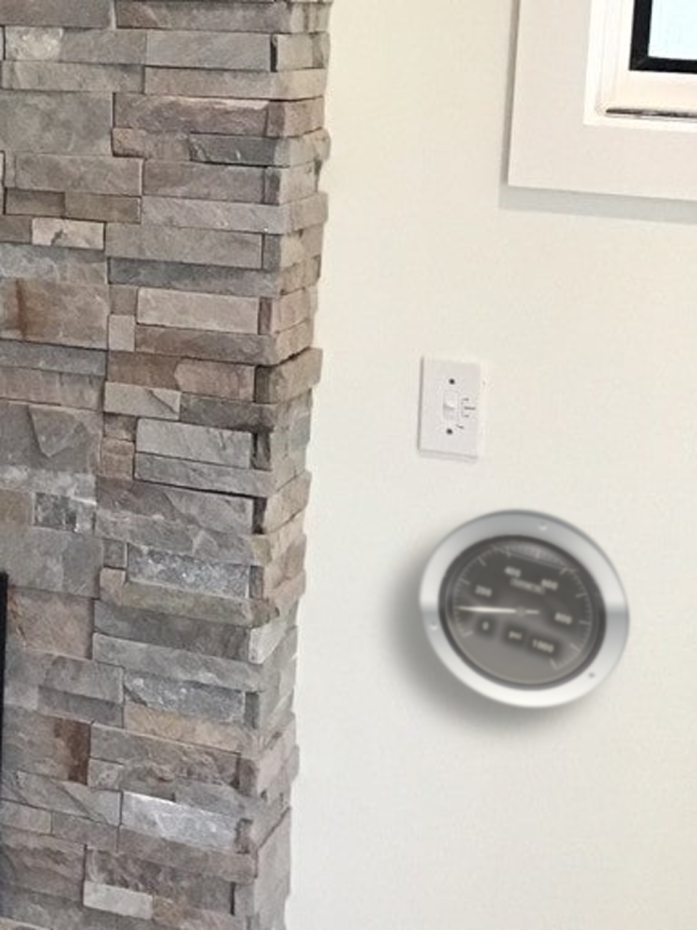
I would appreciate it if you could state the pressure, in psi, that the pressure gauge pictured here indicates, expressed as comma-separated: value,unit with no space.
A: 100,psi
